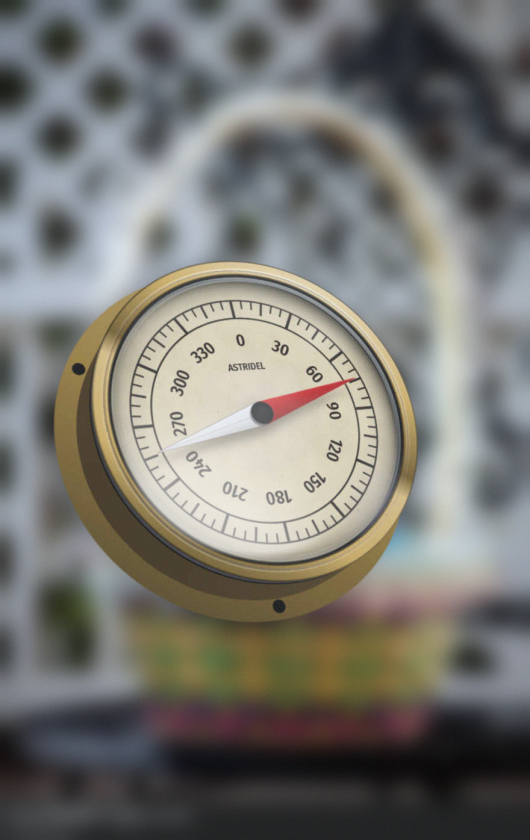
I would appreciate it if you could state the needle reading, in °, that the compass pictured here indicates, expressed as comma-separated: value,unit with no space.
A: 75,°
